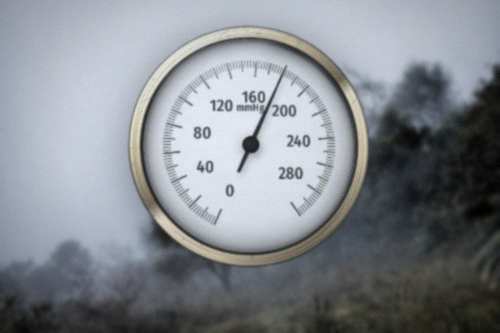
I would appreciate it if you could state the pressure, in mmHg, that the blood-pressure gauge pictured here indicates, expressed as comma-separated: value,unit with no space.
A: 180,mmHg
